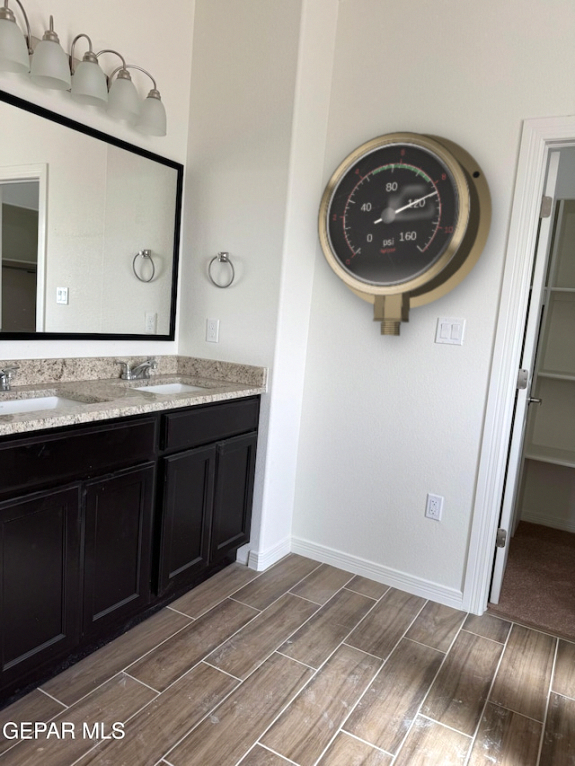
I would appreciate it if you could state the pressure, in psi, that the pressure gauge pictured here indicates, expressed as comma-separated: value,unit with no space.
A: 120,psi
